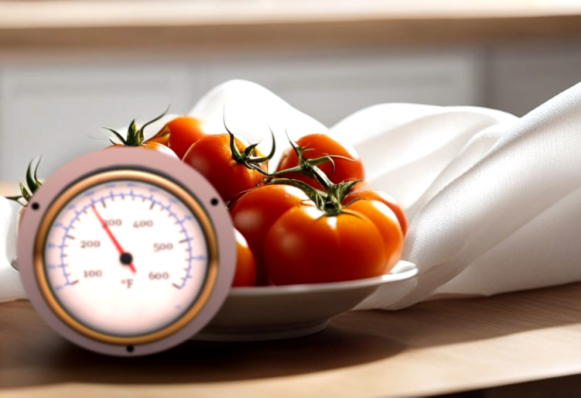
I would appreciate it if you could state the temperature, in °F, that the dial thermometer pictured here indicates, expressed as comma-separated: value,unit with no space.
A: 280,°F
